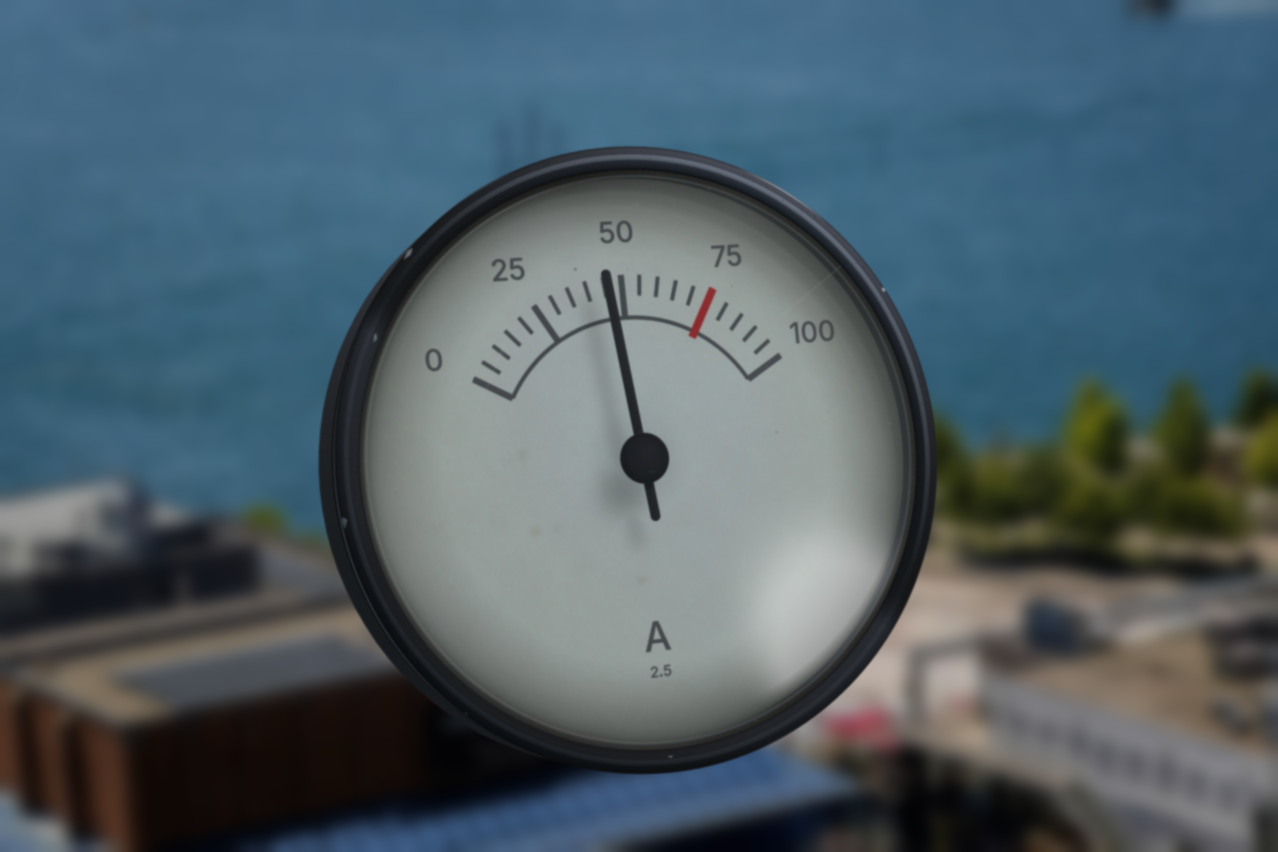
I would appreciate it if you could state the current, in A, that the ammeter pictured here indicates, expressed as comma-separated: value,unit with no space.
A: 45,A
